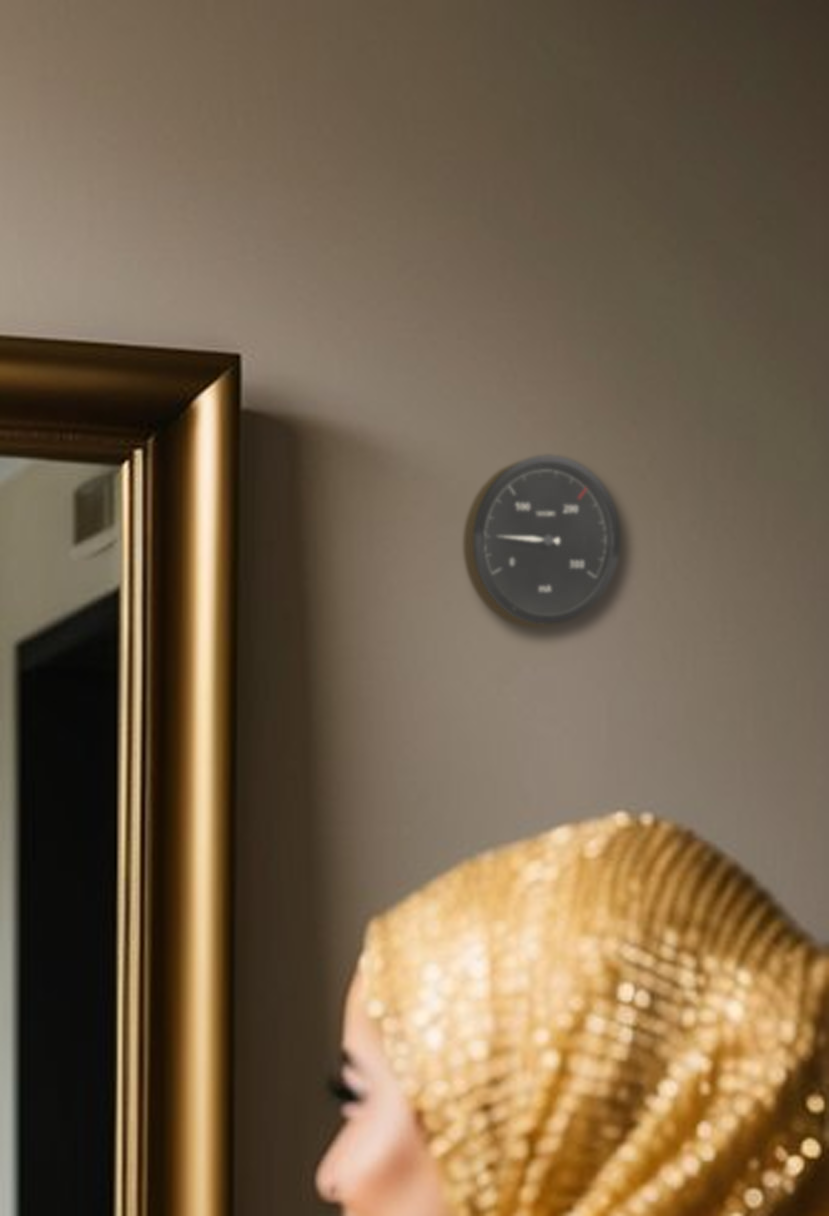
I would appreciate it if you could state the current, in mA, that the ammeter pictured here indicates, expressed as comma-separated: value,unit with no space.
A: 40,mA
